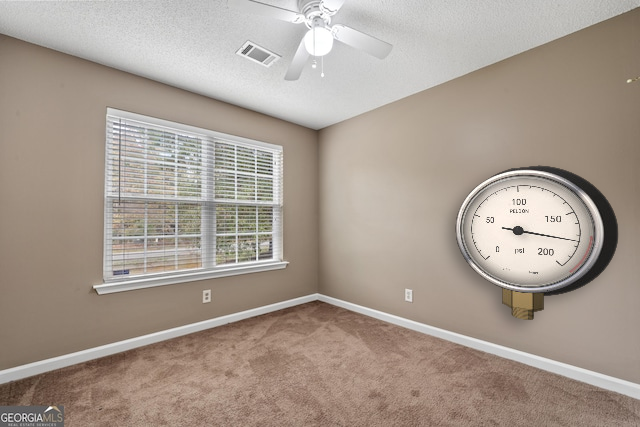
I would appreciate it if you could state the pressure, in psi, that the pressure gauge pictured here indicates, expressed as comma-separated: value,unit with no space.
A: 175,psi
